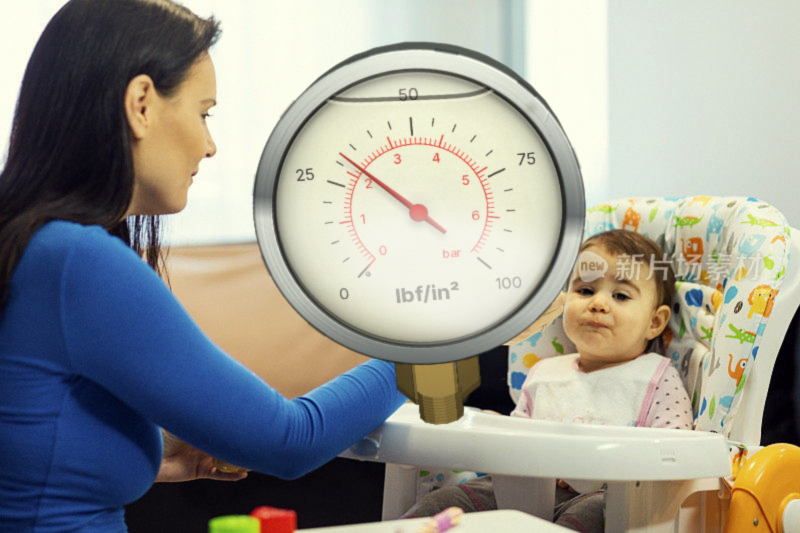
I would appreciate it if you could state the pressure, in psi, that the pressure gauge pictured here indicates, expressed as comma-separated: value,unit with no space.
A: 32.5,psi
